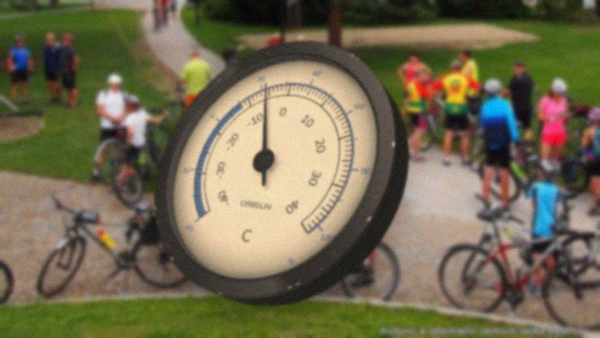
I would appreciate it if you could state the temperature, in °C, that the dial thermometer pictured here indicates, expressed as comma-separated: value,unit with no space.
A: -5,°C
